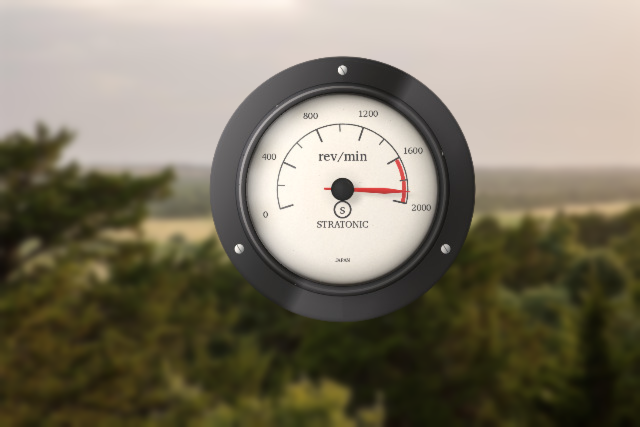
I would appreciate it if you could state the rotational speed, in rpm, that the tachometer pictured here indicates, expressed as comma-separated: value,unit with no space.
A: 1900,rpm
